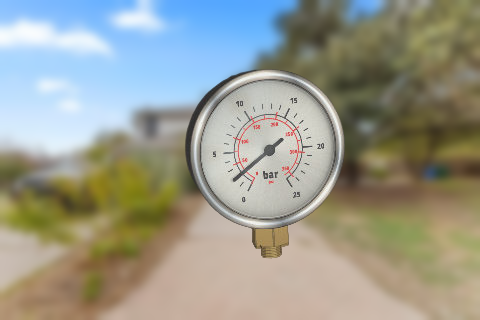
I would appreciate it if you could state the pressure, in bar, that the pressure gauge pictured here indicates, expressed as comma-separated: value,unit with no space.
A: 2,bar
